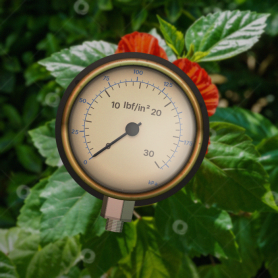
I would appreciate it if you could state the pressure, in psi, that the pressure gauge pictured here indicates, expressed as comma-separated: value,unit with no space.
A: 0,psi
